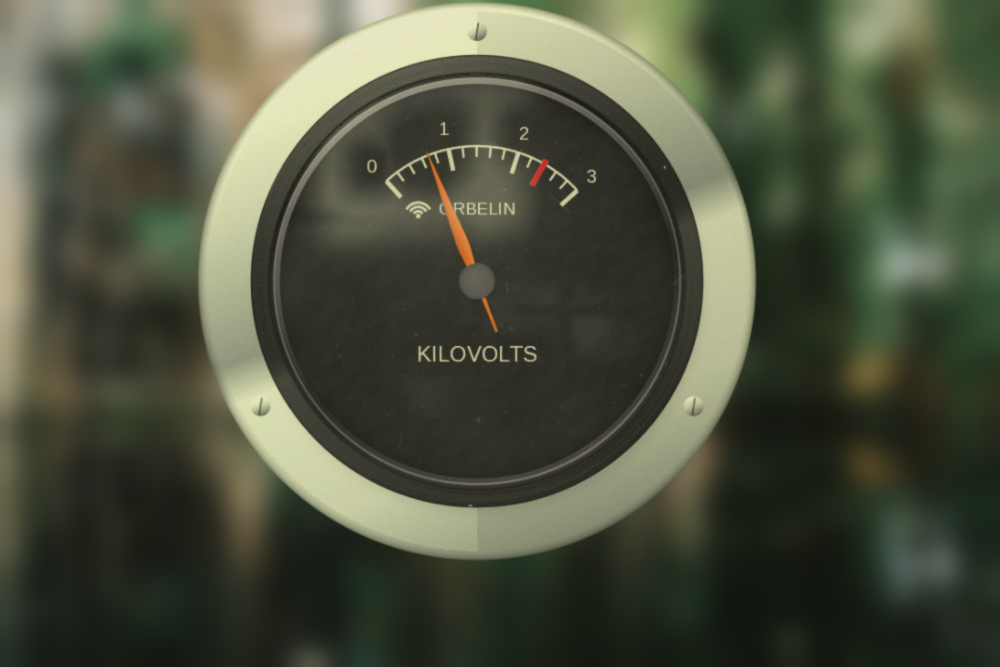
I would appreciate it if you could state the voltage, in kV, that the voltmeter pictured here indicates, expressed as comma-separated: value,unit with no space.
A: 0.7,kV
